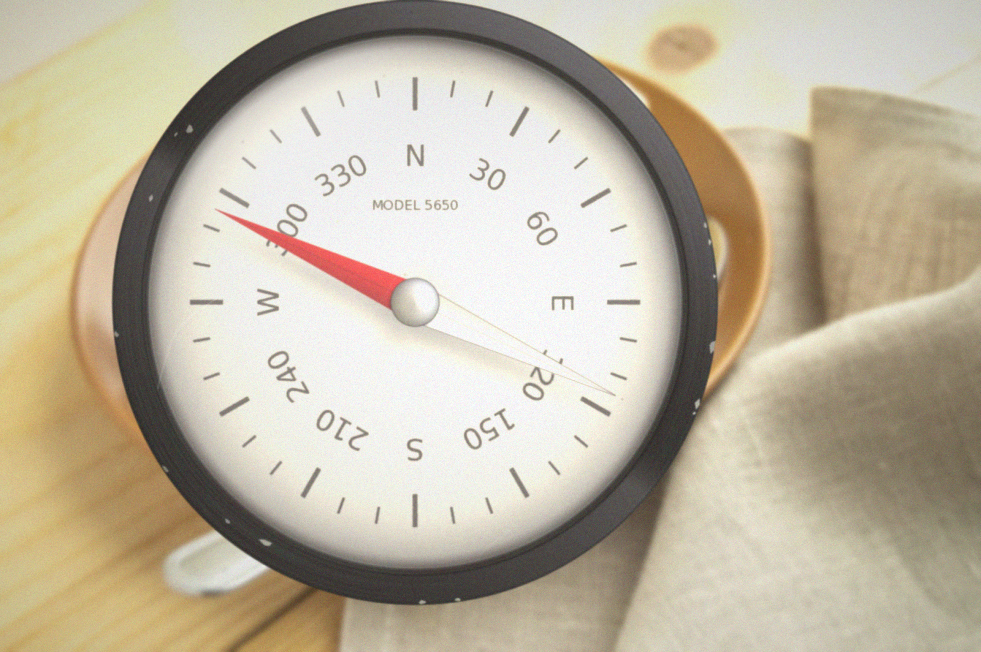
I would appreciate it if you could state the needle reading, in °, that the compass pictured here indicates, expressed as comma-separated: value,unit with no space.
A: 295,°
